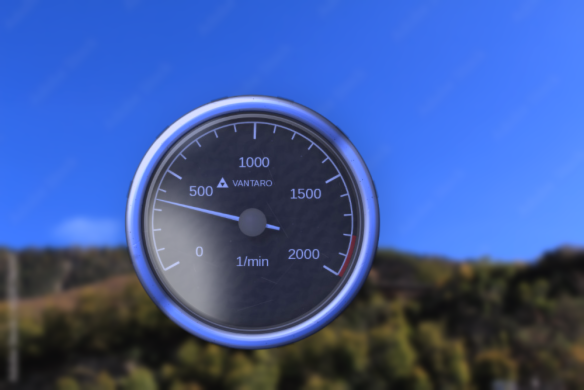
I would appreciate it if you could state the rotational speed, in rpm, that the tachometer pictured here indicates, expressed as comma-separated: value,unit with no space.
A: 350,rpm
